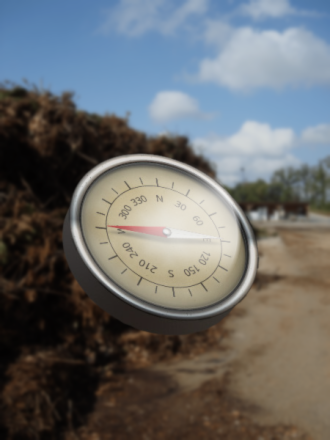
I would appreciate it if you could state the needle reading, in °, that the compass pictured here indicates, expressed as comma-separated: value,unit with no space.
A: 270,°
